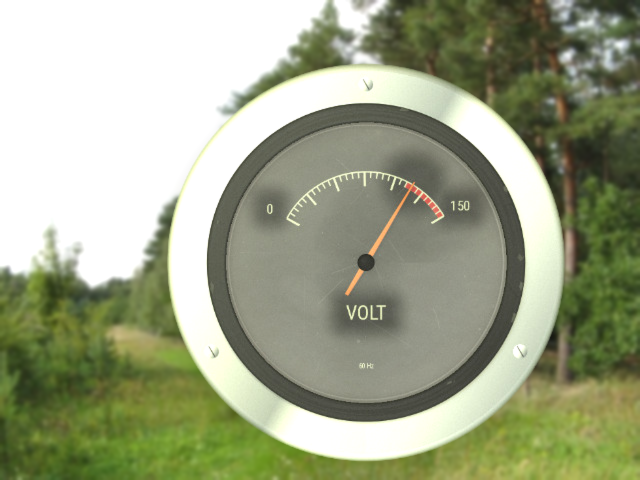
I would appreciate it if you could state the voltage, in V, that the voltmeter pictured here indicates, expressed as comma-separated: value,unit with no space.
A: 115,V
